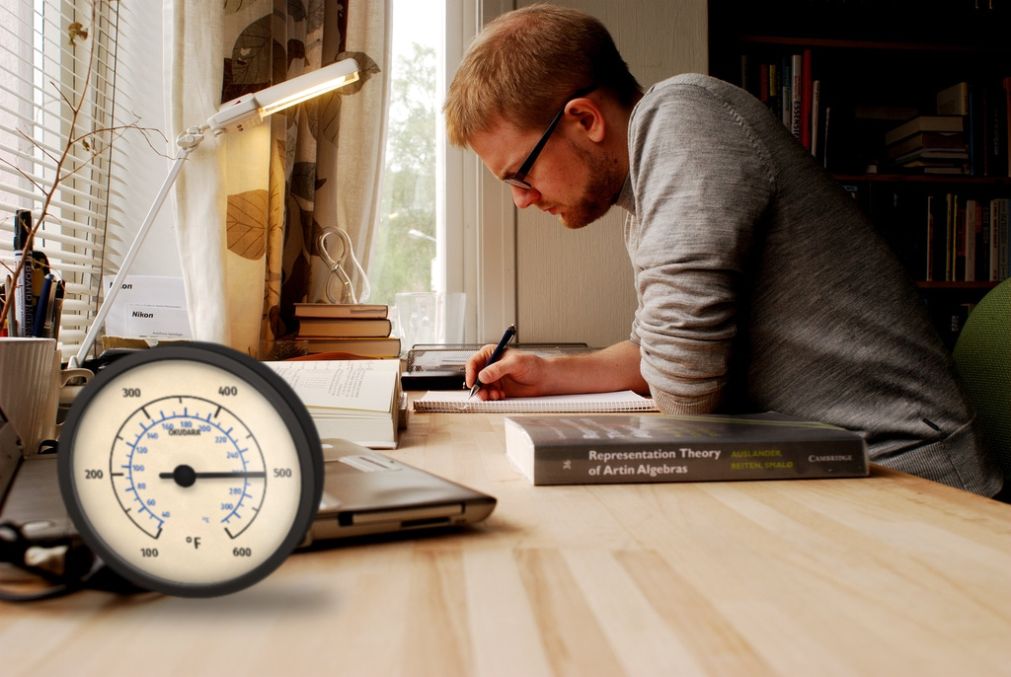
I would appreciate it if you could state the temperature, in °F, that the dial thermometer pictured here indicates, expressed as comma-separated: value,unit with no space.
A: 500,°F
